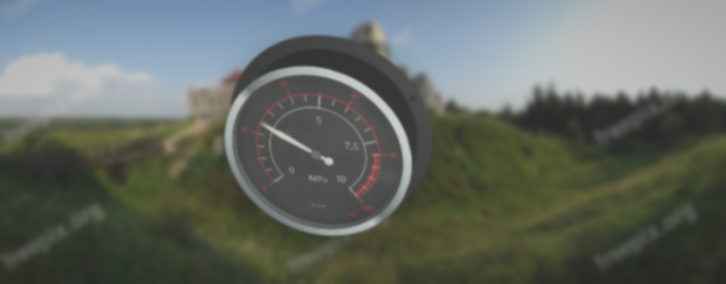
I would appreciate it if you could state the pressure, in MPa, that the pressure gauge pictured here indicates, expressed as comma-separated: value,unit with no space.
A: 2.5,MPa
